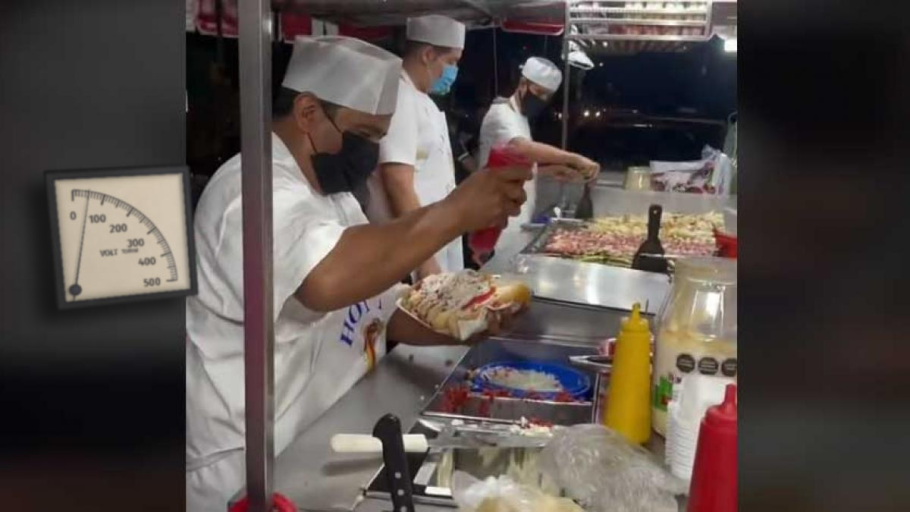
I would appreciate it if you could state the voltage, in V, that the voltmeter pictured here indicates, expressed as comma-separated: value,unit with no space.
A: 50,V
